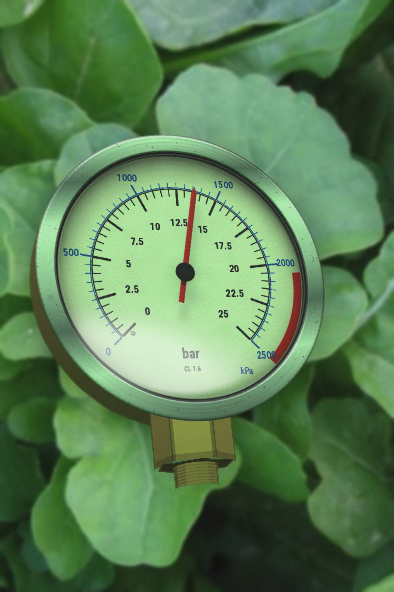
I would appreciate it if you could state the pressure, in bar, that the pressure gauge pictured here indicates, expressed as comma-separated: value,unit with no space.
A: 13.5,bar
